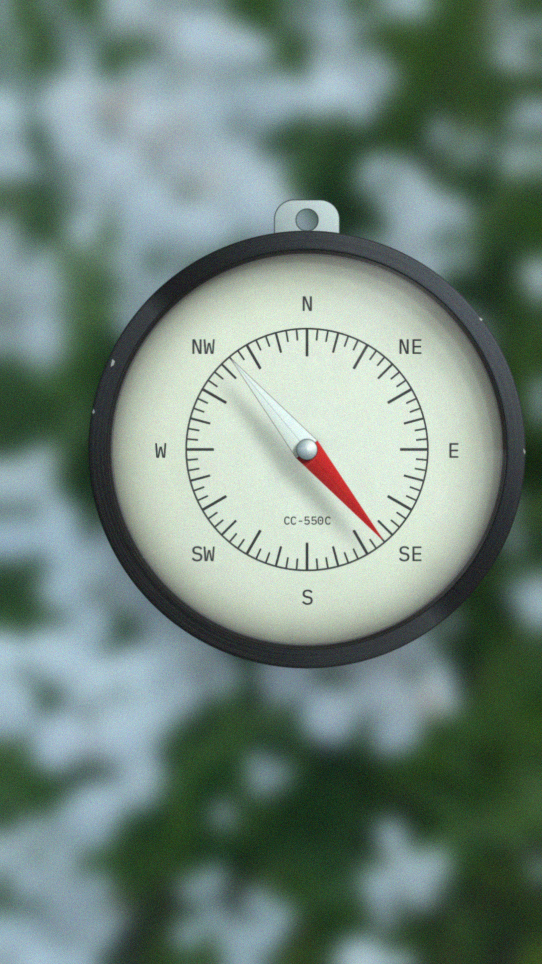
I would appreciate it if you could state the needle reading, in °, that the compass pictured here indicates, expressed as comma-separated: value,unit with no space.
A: 140,°
